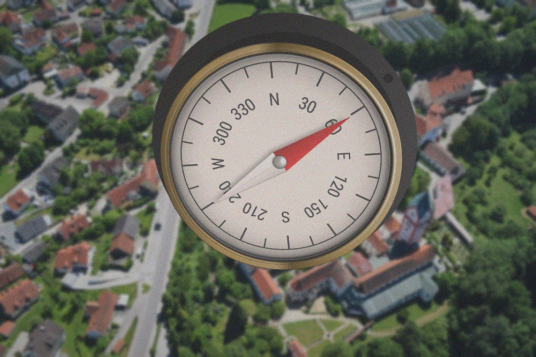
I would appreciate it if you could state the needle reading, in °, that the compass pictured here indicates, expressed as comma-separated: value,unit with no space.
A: 60,°
